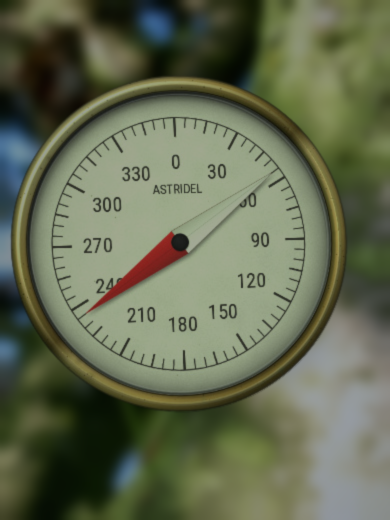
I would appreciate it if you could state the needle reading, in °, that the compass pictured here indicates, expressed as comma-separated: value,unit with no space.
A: 235,°
